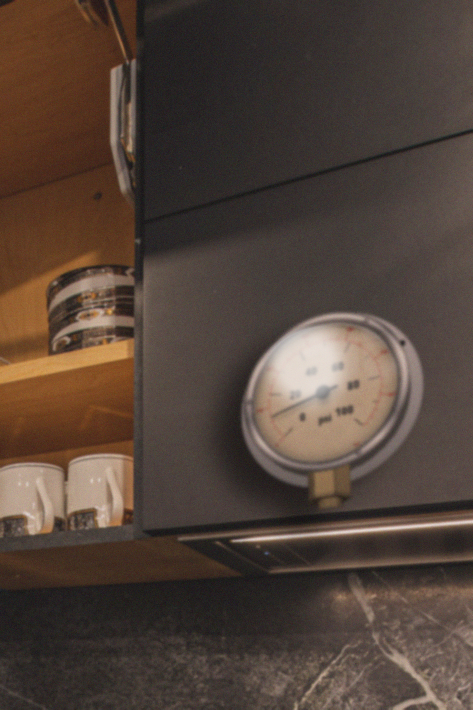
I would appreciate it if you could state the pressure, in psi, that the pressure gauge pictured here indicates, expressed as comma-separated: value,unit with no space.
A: 10,psi
